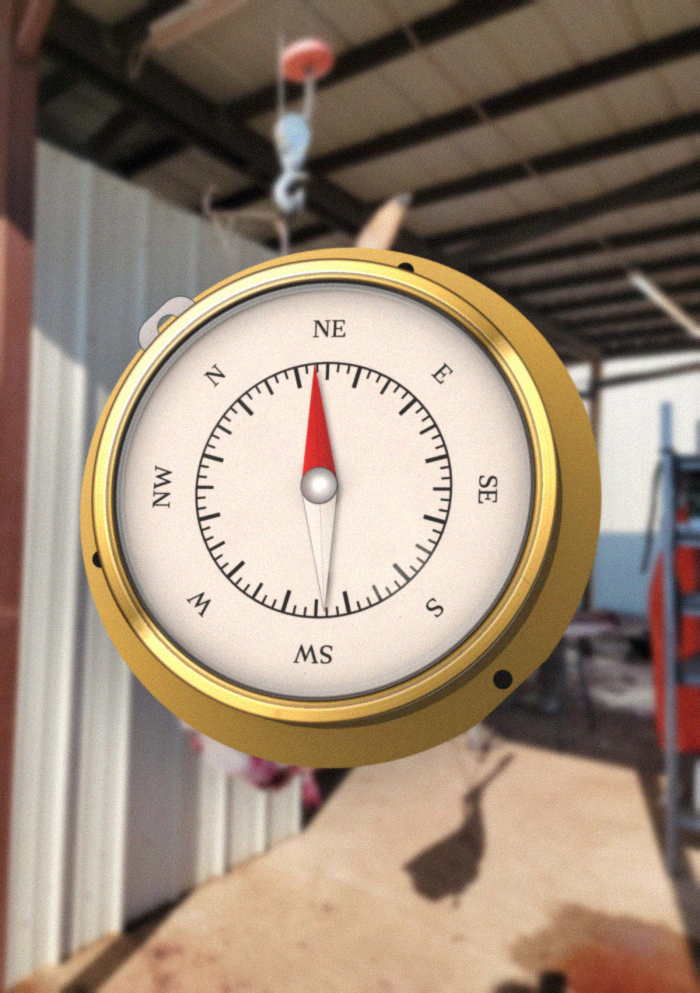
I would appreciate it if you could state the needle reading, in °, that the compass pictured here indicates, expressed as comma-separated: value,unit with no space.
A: 40,°
